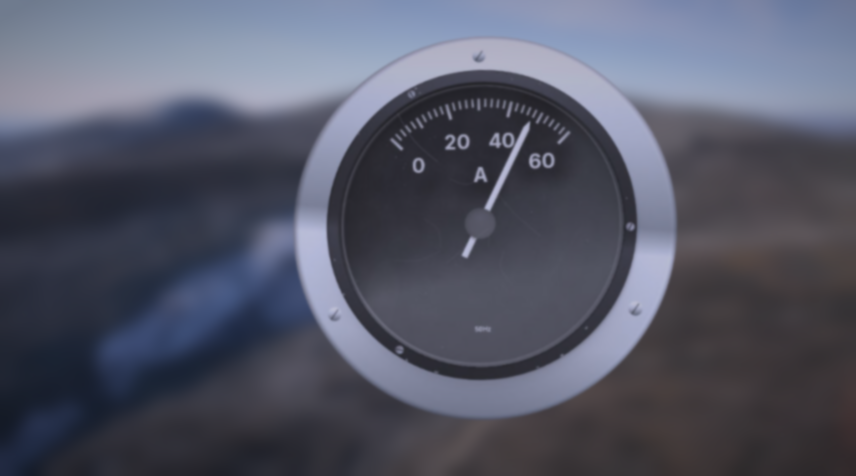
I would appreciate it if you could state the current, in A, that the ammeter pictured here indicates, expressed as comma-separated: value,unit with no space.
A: 48,A
